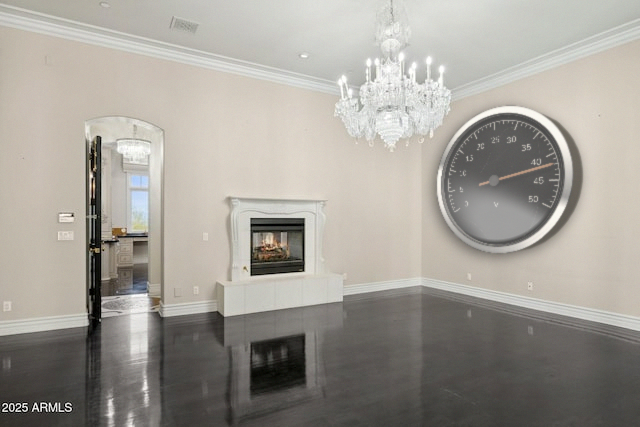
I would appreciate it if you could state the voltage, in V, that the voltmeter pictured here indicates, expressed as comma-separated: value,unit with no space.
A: 42,V
